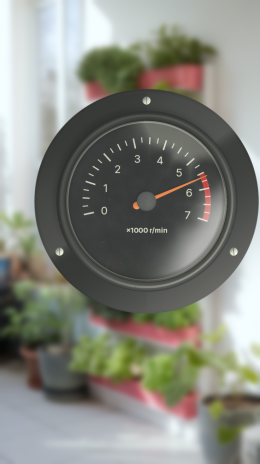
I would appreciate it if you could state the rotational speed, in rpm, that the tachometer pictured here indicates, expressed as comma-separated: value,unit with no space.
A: 5625,rpm
